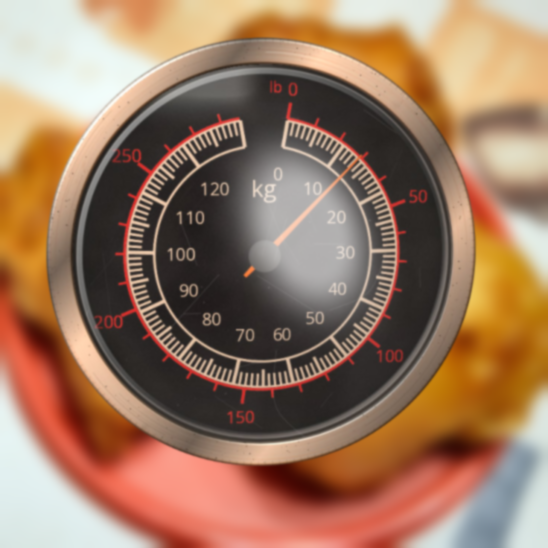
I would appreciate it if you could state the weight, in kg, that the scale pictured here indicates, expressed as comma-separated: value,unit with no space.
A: 13,kg
